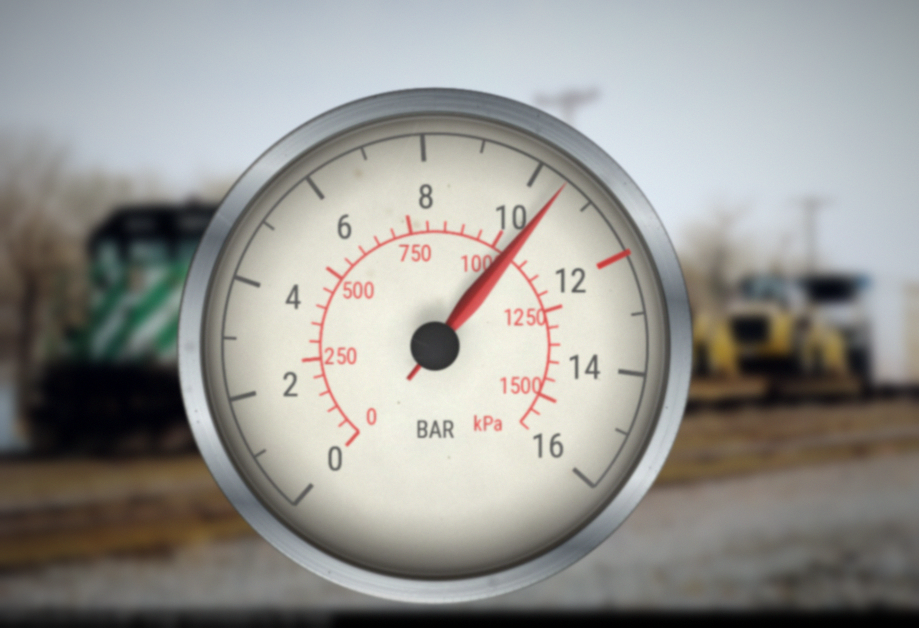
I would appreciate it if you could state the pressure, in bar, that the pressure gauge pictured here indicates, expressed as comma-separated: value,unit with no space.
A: 10.5,bar
